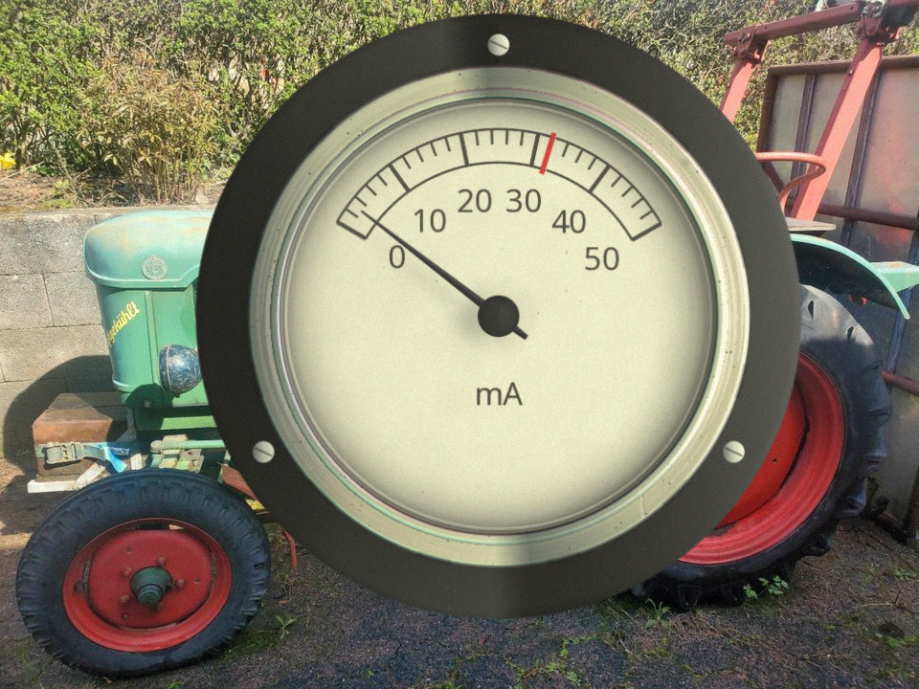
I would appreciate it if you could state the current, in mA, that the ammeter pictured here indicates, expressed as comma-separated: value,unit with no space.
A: 3,mA
